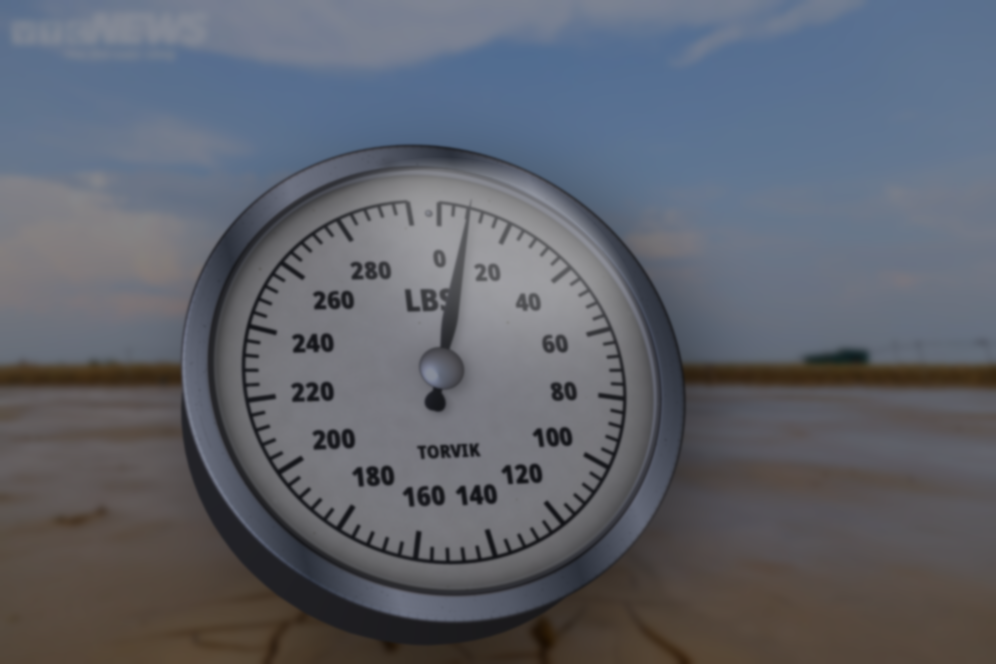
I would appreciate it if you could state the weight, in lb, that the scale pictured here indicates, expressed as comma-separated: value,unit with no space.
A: 8,lb
